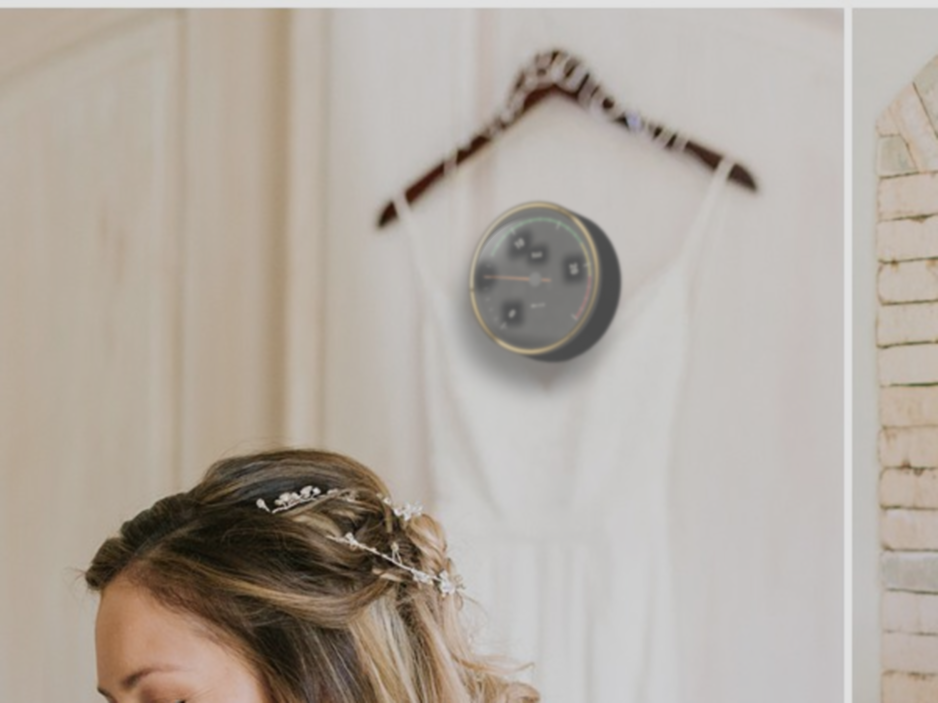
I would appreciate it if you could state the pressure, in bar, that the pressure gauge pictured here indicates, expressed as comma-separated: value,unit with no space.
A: 5,bar
